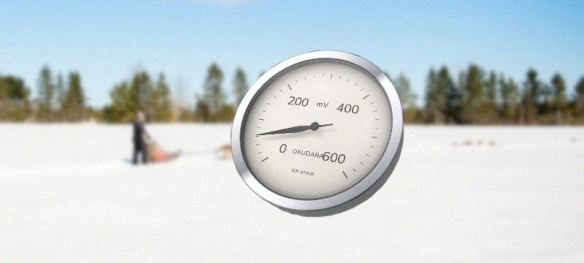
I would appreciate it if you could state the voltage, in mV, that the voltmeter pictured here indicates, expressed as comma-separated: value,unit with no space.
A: 60,mV
